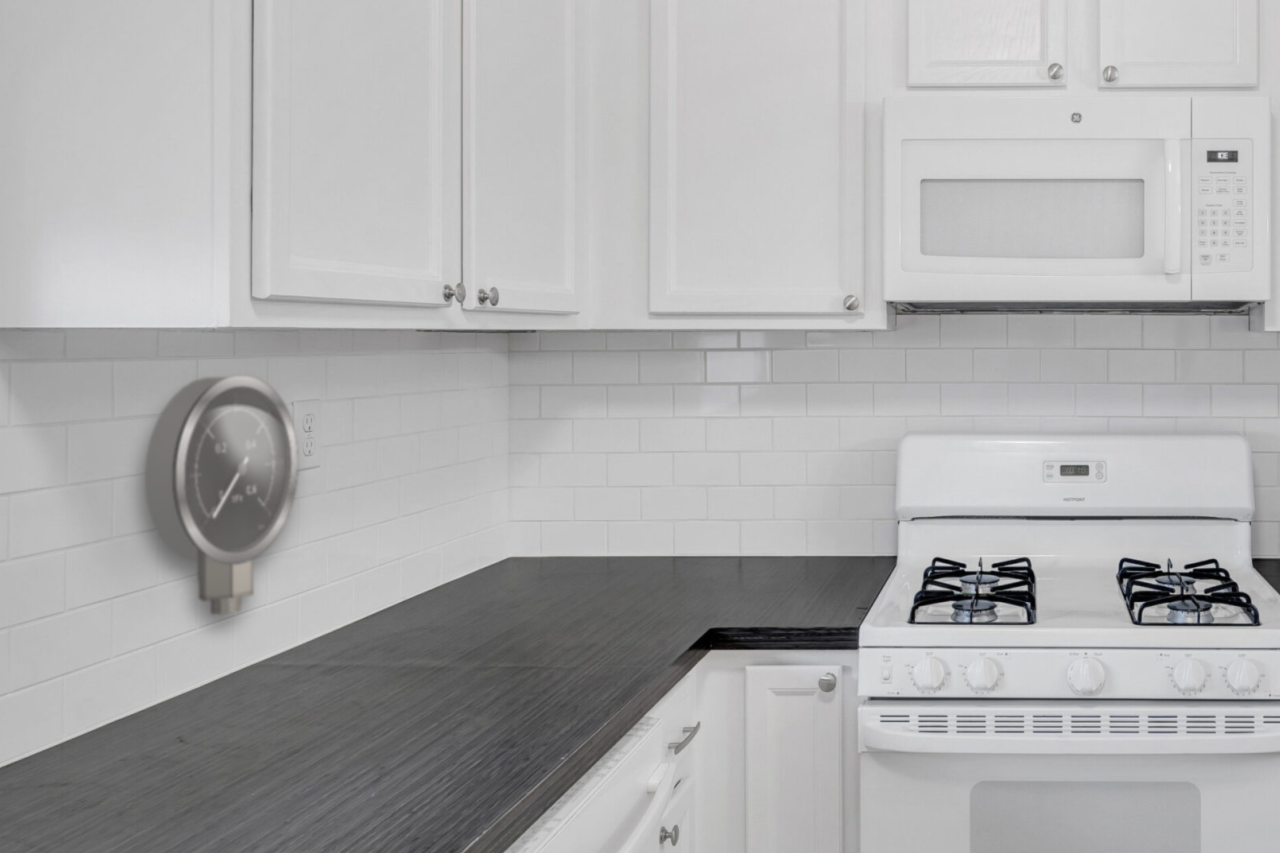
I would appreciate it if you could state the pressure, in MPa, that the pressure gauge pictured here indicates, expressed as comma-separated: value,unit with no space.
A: 0,MPa
